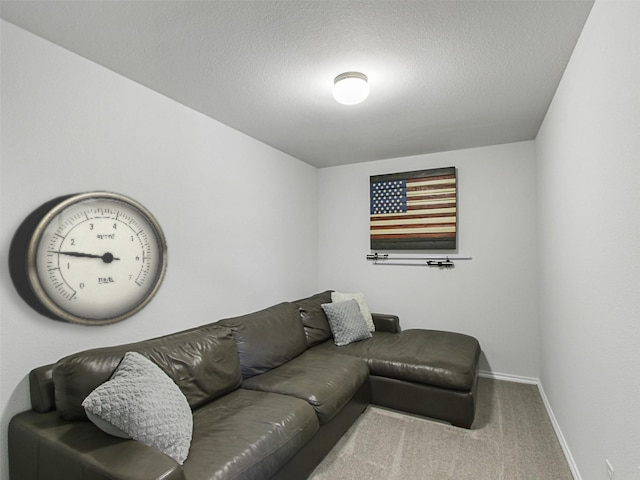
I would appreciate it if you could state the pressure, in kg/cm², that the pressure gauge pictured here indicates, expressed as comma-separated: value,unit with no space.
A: 1.5,kg/cm²
